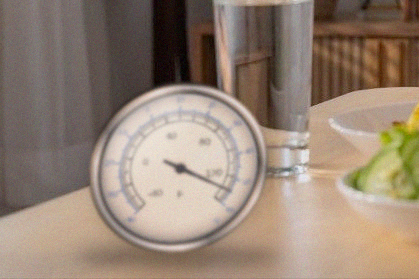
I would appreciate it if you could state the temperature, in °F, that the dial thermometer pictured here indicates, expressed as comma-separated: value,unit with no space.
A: 130,°F
